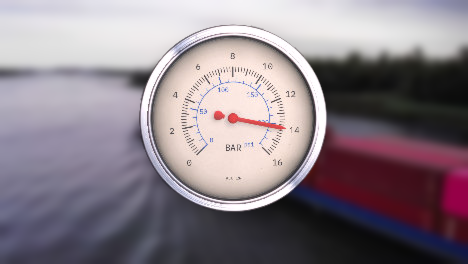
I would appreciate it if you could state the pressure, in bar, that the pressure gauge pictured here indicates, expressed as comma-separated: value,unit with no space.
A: 14,bar
